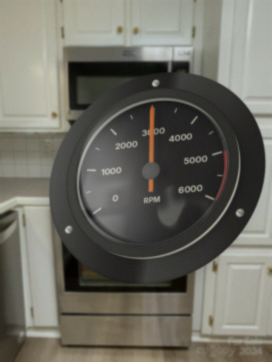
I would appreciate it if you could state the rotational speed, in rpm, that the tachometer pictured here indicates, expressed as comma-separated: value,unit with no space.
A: 3000,rpm
